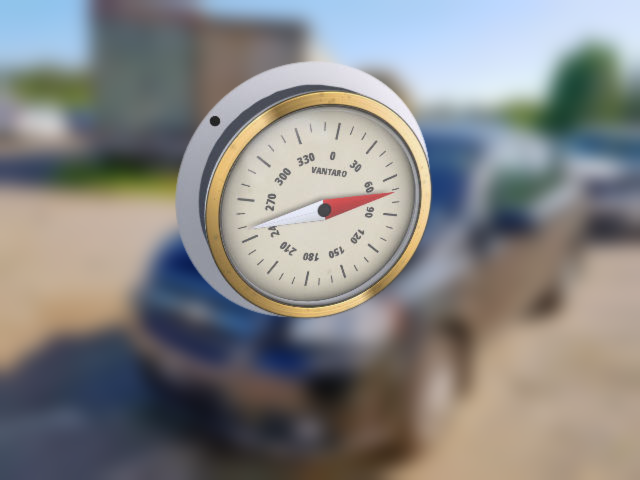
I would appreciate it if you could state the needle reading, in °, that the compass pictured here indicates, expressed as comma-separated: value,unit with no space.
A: 70,°
